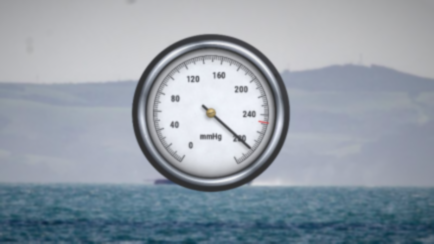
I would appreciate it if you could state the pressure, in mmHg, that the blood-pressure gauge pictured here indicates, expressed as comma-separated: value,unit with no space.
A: 280,mmHg
